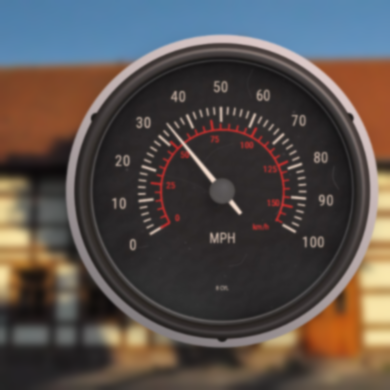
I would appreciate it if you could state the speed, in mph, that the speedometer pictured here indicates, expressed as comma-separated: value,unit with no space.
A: 34,mph
